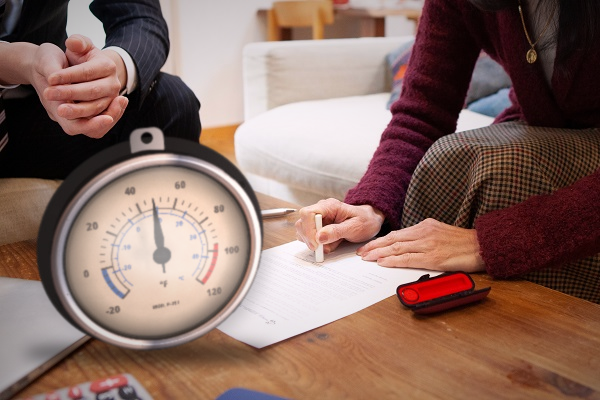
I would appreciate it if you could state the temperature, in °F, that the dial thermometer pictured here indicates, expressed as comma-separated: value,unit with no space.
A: 48,°F
